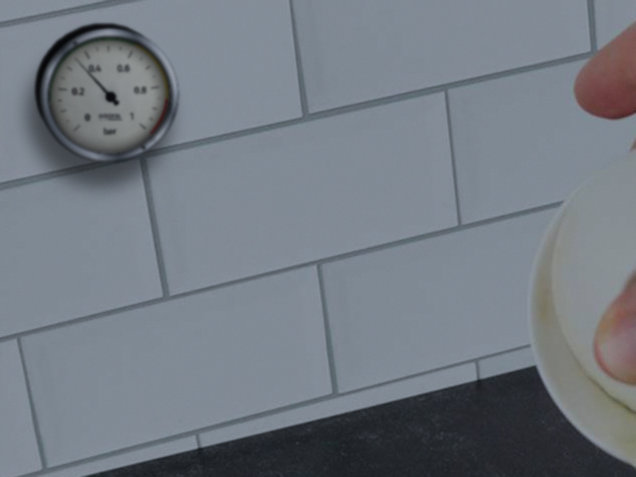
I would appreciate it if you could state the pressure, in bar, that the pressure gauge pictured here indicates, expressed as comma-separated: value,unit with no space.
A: 0.35,bar
